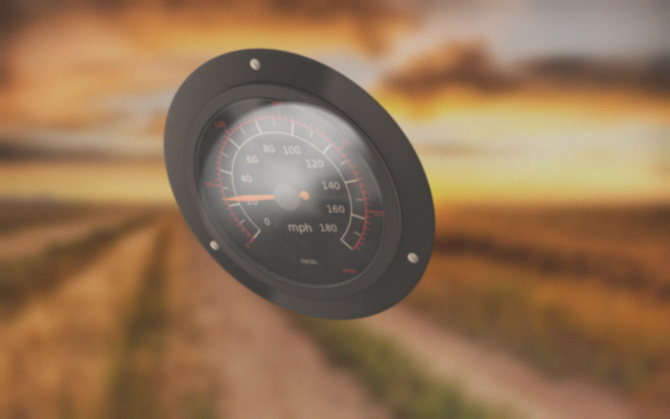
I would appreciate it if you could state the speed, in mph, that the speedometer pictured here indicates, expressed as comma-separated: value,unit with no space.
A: 25,mph
